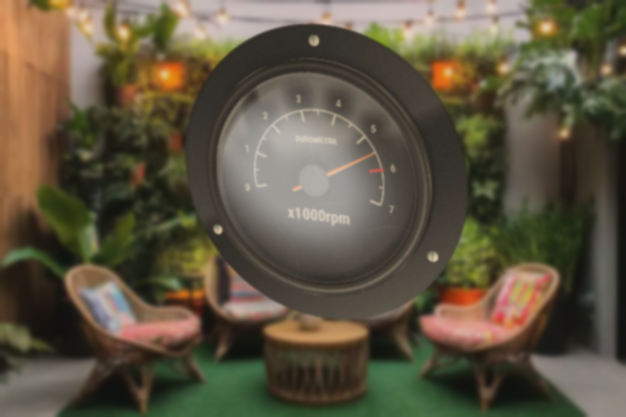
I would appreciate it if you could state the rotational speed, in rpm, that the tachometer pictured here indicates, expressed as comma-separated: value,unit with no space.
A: 5500,rpm
